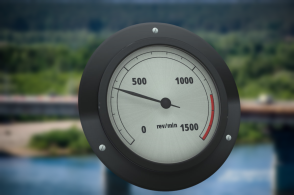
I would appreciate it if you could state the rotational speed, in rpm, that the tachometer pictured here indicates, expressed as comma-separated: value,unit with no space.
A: 350,rpm
